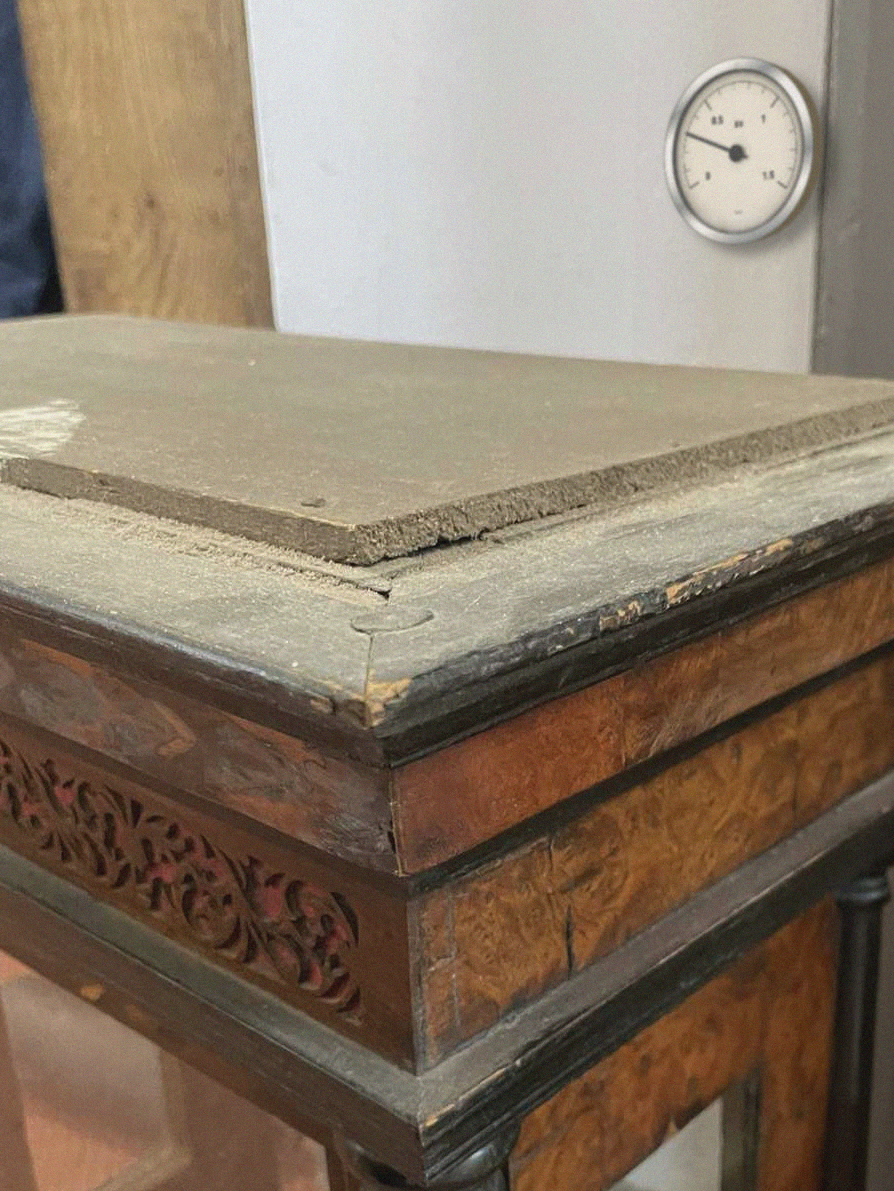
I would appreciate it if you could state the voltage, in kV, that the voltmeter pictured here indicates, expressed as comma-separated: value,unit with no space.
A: 0.3,kV
